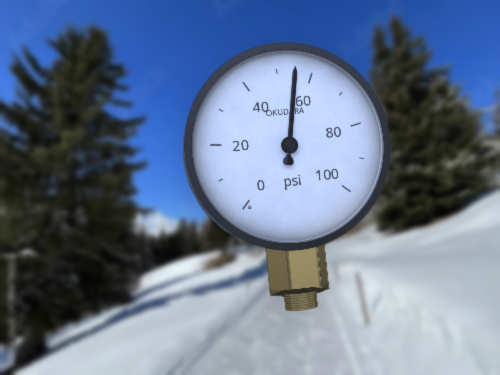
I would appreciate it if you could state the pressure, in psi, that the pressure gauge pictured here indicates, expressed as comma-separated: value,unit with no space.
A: 55,psi
